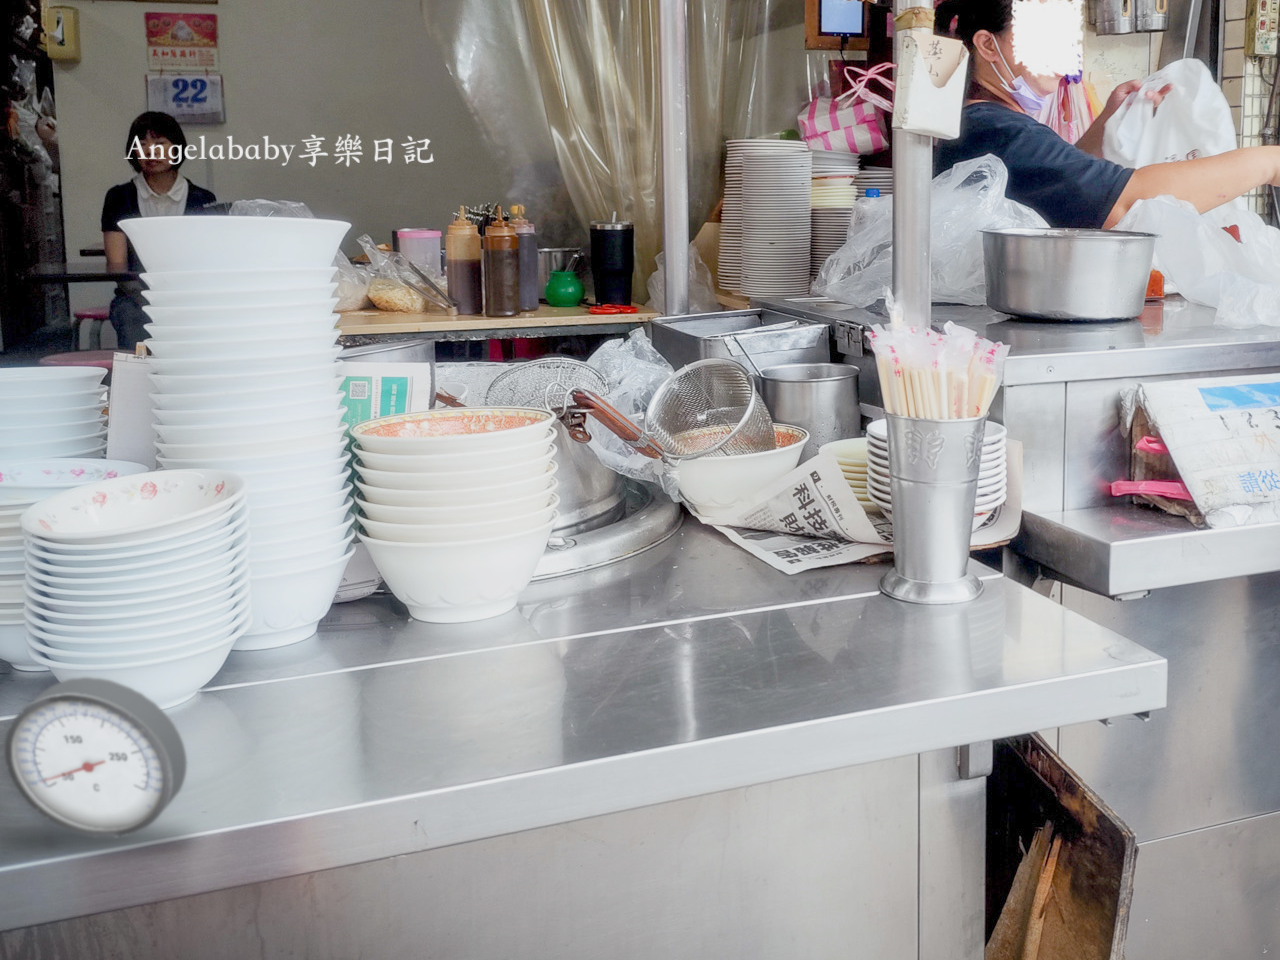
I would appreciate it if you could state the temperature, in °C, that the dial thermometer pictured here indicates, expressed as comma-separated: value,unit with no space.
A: 60,°C
